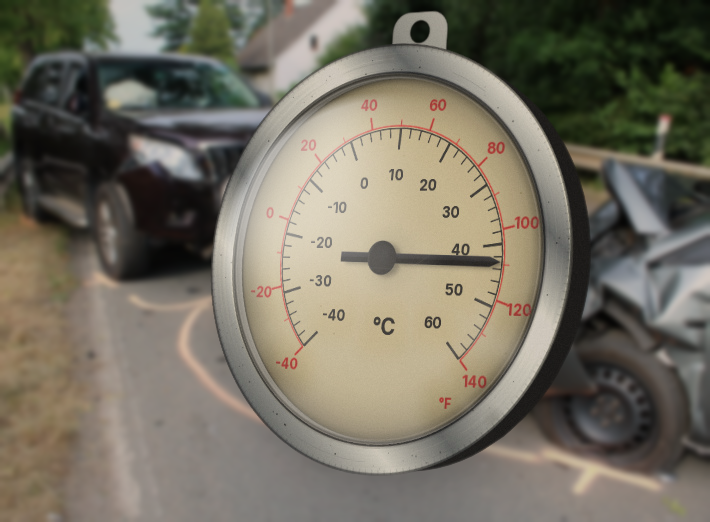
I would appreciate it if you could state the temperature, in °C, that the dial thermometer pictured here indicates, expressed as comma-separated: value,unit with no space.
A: 43,°C
